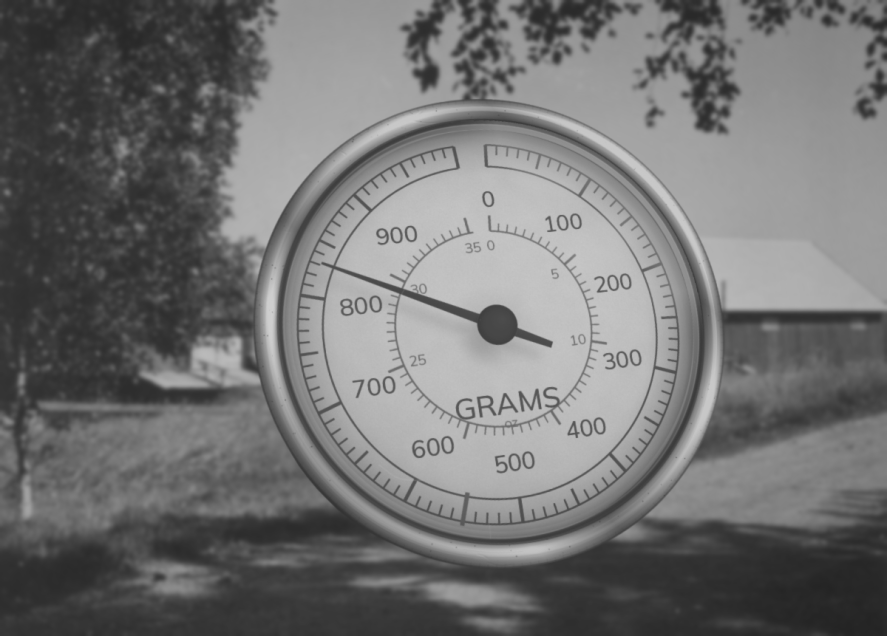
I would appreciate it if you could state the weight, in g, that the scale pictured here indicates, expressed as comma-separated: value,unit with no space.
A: 830,g
